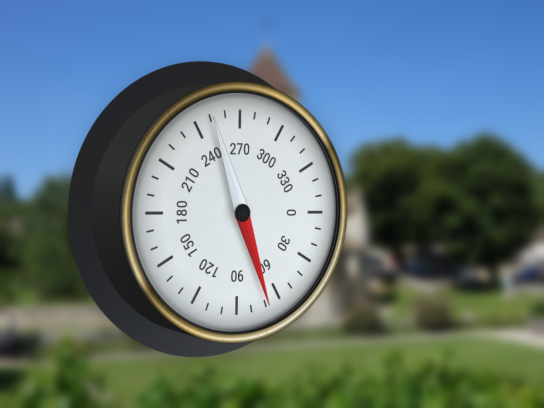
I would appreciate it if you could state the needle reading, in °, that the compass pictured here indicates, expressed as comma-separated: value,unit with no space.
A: 70,°
